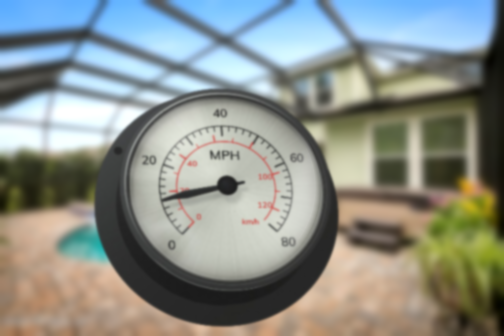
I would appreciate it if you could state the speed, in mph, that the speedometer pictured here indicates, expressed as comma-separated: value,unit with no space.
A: 10,mph
